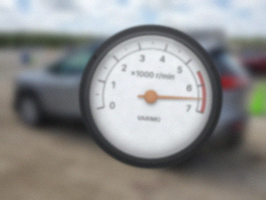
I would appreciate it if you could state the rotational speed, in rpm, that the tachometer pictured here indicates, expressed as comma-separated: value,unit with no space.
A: 6500,rpm
